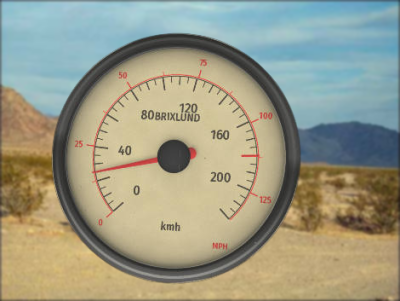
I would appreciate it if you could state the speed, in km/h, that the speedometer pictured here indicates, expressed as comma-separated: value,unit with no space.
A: 25,km/h
